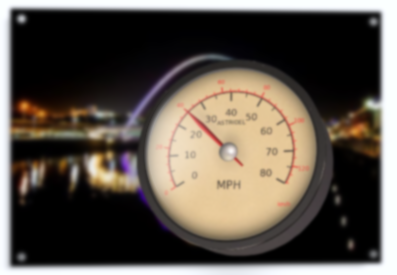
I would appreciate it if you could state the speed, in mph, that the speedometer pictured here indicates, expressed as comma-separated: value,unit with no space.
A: 25,mph
